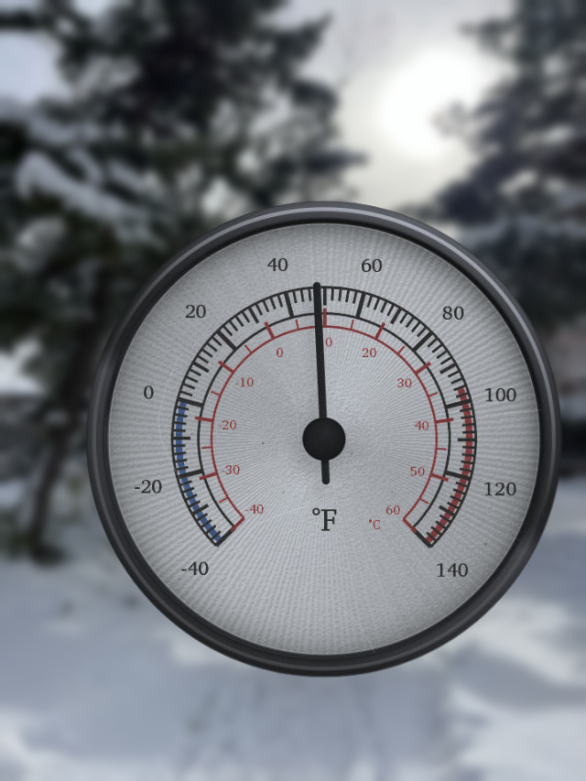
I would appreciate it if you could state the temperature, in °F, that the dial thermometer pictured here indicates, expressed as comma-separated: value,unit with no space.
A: 48,°F
